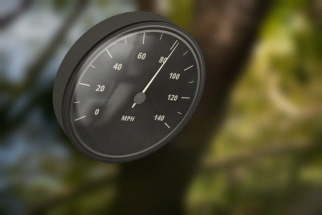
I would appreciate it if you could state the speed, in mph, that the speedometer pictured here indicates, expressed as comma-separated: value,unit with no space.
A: 80,mph
